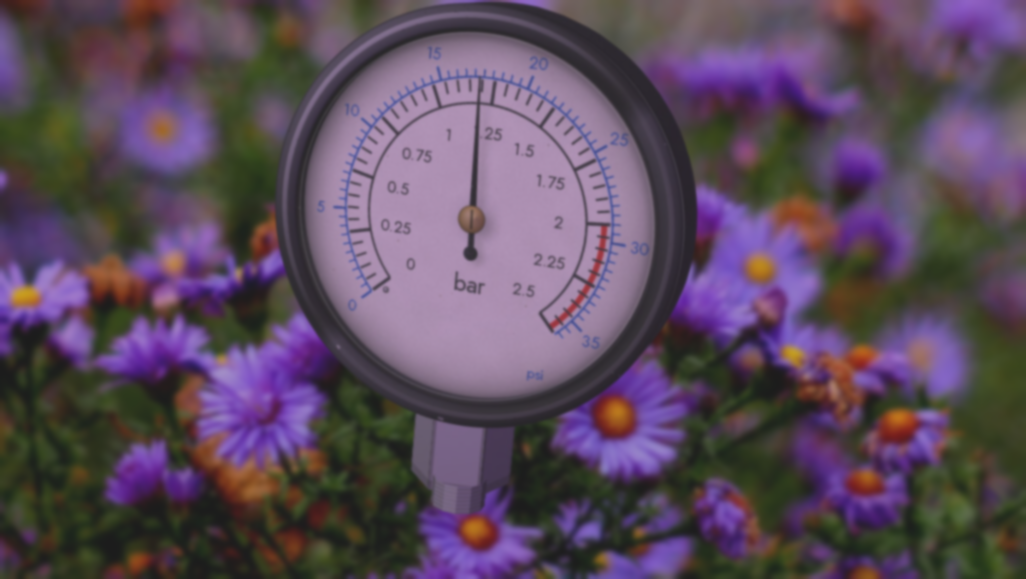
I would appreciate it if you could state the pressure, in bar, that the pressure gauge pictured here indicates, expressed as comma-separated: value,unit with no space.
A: 1.2,bar
